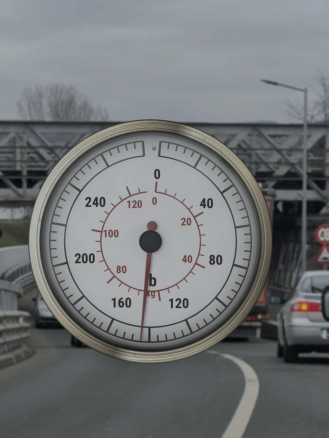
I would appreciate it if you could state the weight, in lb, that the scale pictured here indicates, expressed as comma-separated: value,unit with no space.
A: 144,lb
